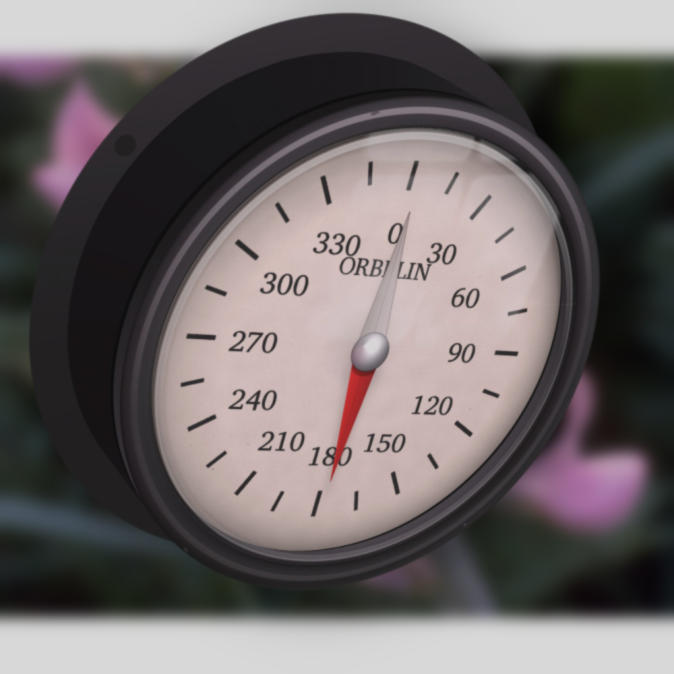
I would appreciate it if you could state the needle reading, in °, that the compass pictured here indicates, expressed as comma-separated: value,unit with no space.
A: 180,°
